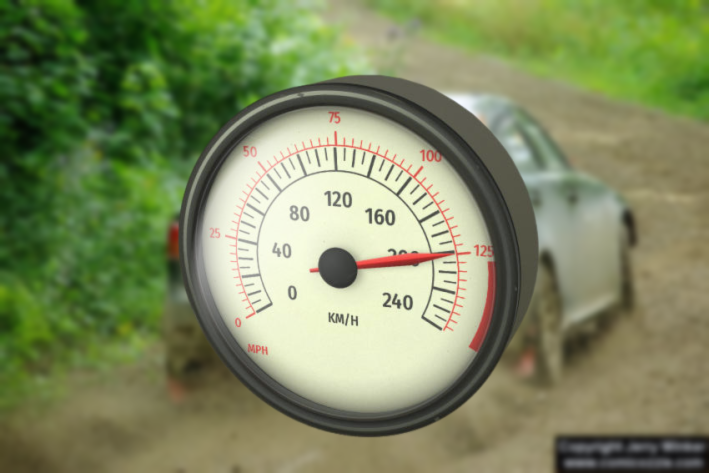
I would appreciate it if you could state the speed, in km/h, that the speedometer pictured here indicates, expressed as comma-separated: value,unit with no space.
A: 200,km/h
